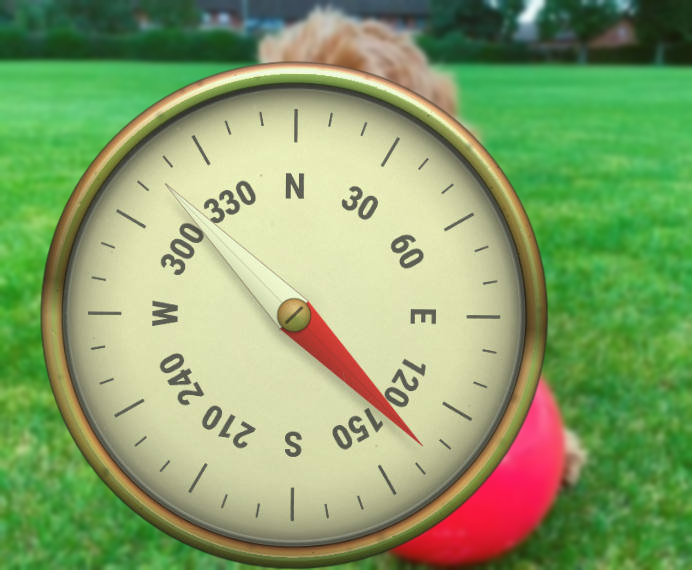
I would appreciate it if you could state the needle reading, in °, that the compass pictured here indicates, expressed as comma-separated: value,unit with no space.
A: 135,°
